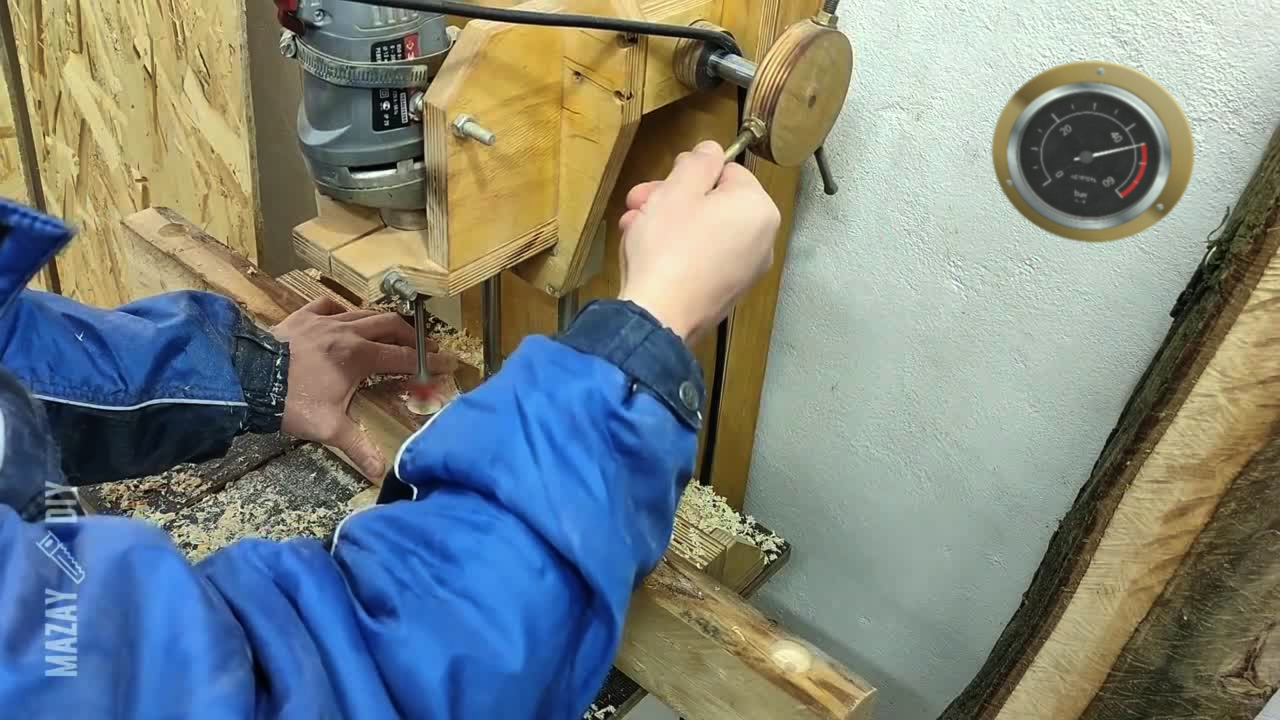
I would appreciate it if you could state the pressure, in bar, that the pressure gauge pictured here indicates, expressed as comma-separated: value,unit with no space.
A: 45,bar
